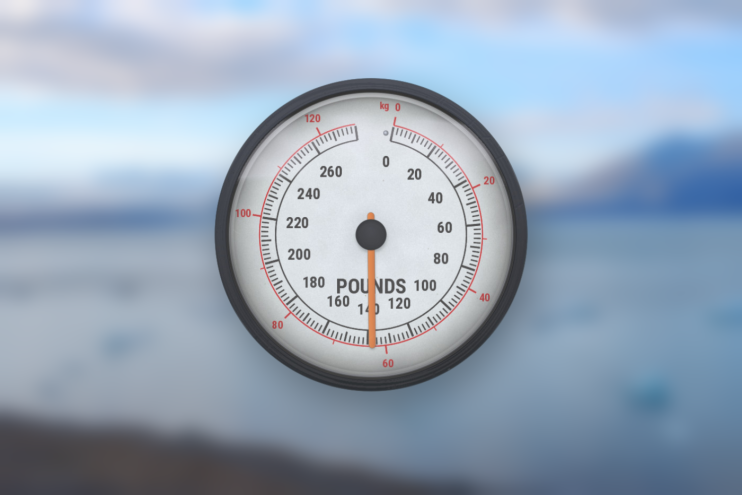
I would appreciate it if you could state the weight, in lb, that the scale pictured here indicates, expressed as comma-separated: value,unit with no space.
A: 138,lb
